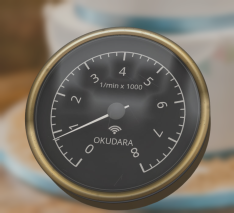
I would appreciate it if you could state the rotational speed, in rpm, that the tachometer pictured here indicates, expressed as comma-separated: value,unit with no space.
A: 800,rpm
